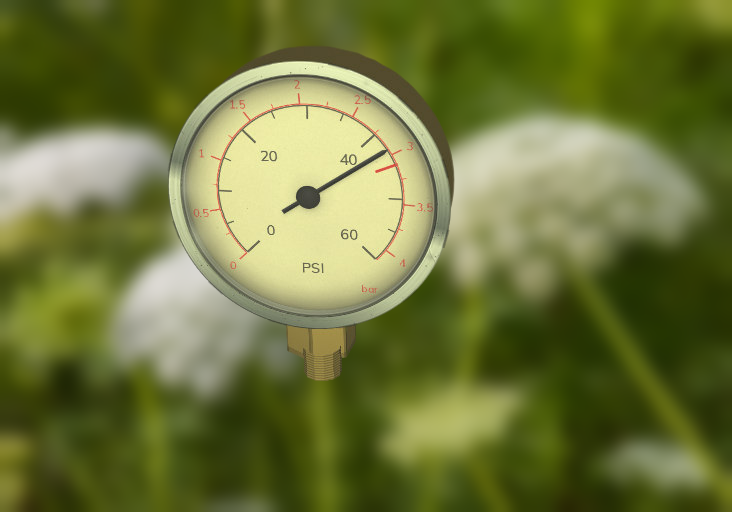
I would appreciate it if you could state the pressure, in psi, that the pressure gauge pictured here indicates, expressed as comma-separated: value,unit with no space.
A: 42.5,psi
